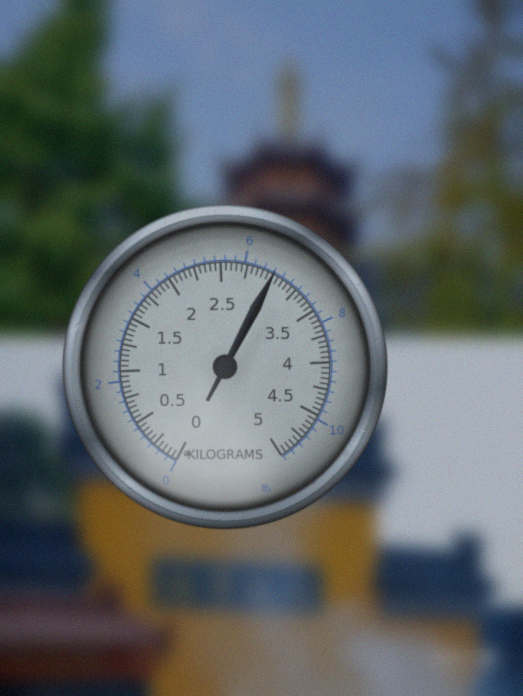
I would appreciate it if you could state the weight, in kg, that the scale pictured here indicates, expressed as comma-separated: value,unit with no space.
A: 3,kg
